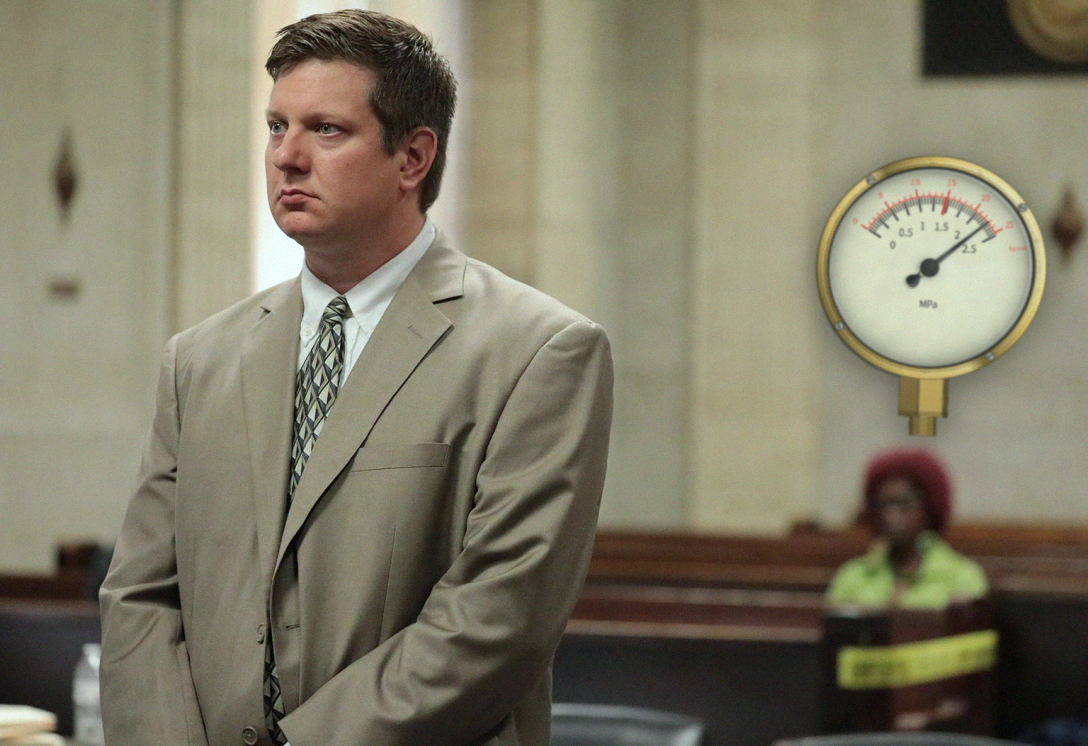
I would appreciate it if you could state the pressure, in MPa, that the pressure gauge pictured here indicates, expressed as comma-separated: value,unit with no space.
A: 2.25,MPa
